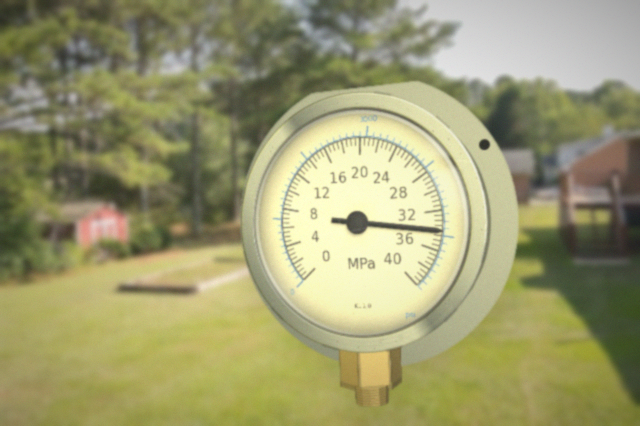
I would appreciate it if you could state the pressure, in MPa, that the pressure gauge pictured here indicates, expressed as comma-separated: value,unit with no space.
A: 34,MPa
